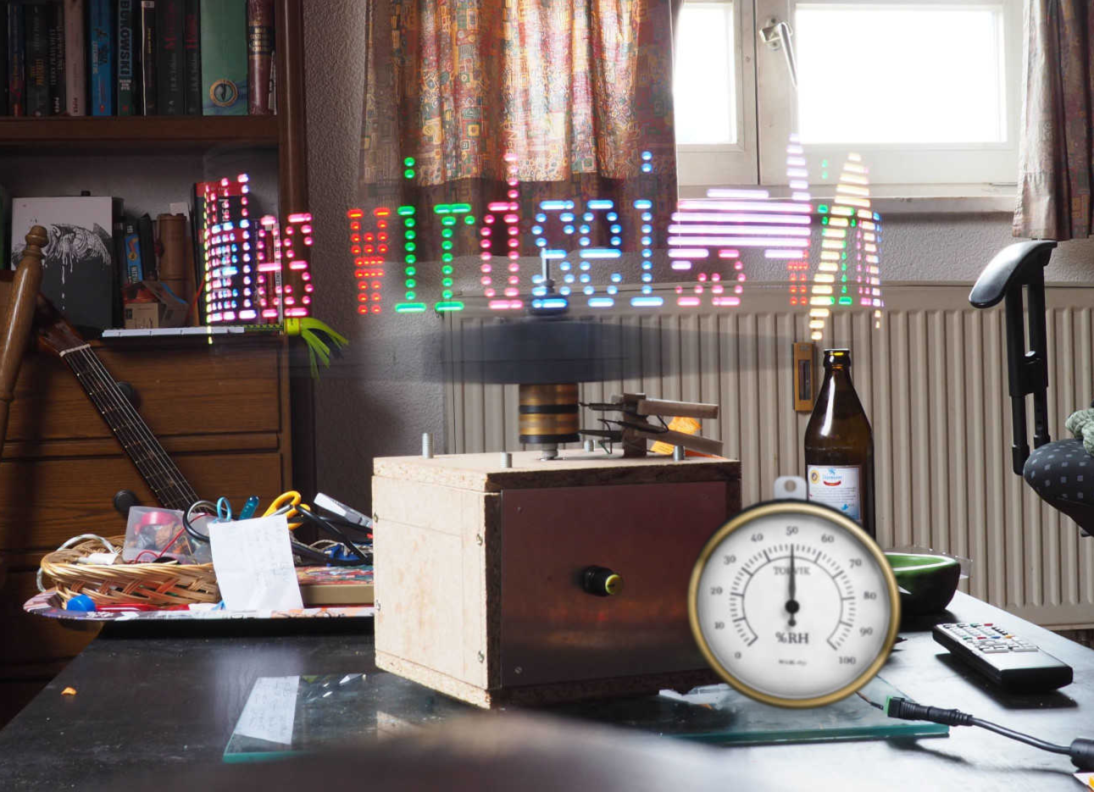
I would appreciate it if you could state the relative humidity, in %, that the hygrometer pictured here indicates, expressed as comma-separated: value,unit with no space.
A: 50,%
